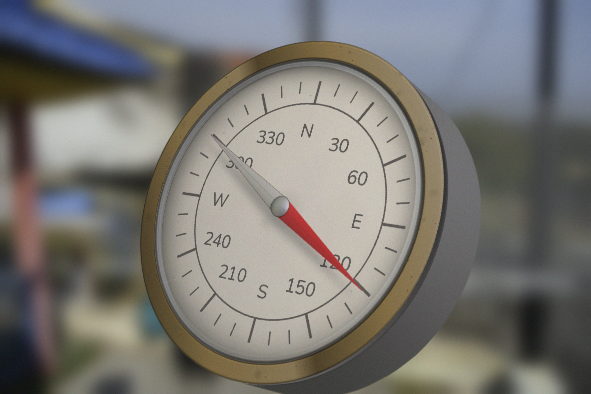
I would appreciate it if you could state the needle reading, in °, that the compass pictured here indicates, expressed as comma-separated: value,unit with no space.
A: 120,°
